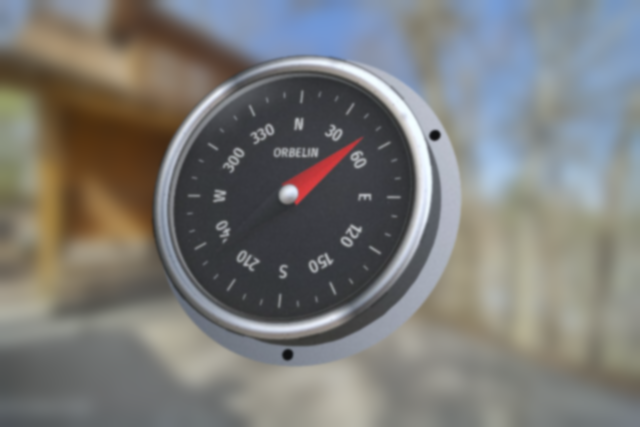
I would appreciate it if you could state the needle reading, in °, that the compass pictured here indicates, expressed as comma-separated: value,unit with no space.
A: 50,°
